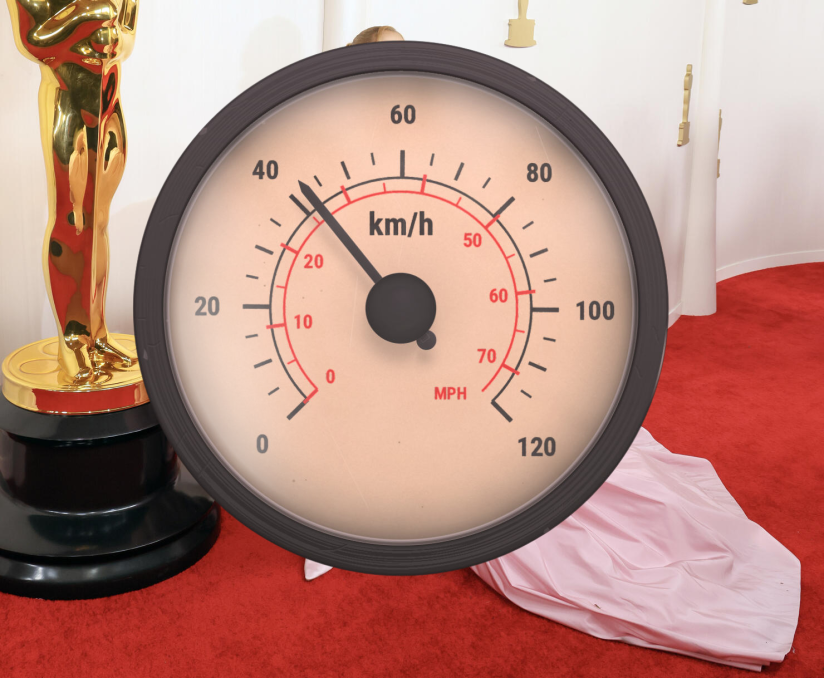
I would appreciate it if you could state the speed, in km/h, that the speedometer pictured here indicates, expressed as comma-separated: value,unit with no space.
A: 42.5,km/h
